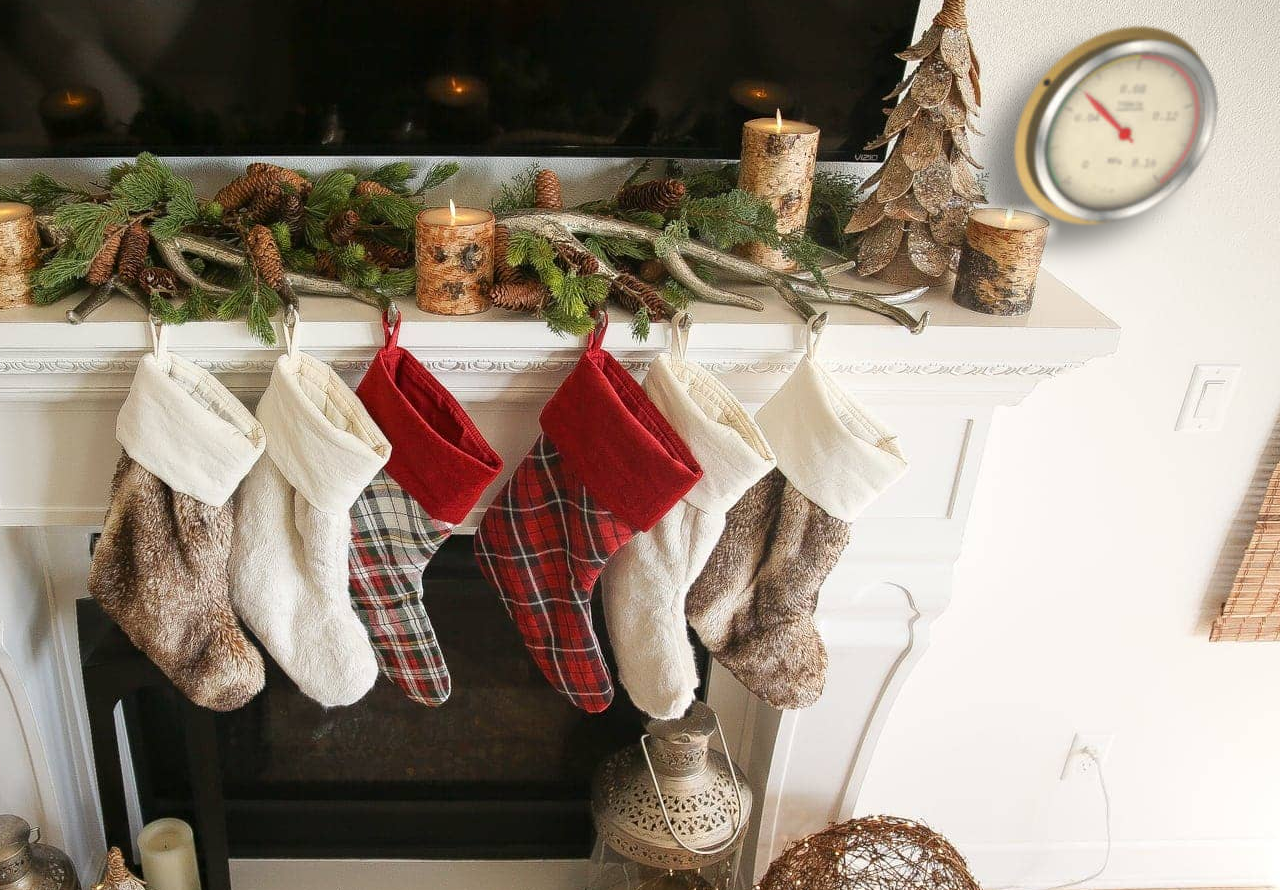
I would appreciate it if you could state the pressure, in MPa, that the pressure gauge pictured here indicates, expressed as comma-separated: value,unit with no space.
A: 0.05,MPa
